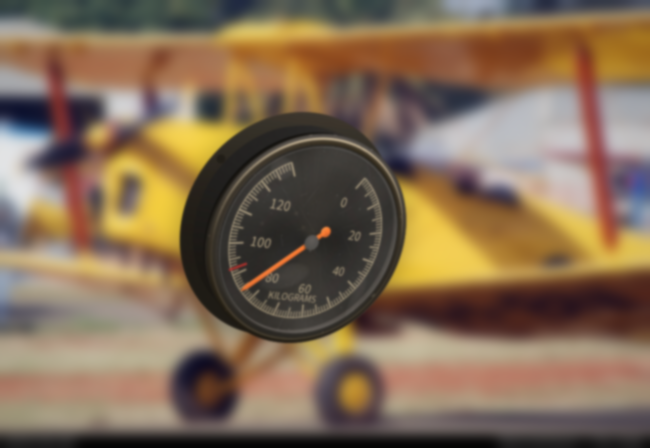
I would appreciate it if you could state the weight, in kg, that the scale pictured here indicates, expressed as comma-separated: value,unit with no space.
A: 85,kg
